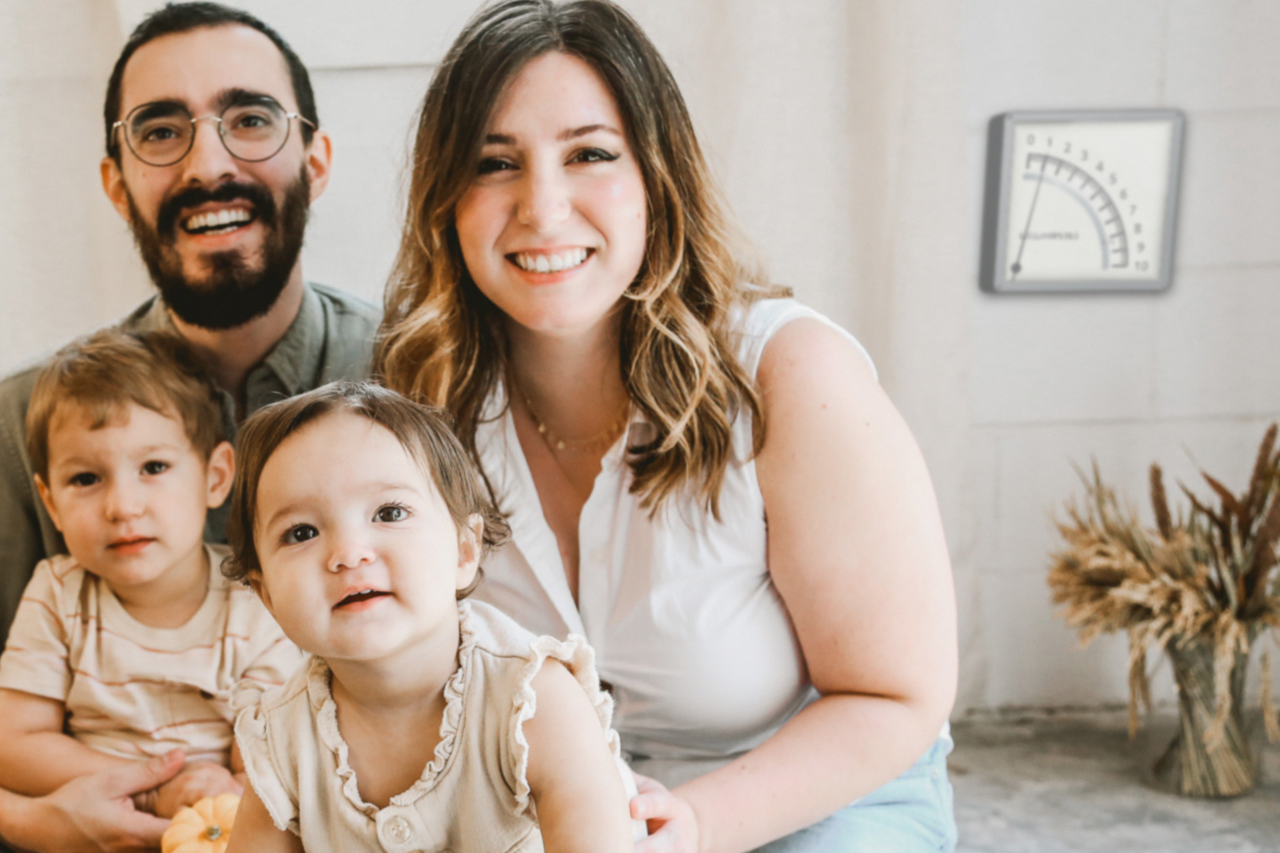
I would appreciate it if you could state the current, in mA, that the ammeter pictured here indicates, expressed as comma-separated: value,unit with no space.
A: 1,mA
